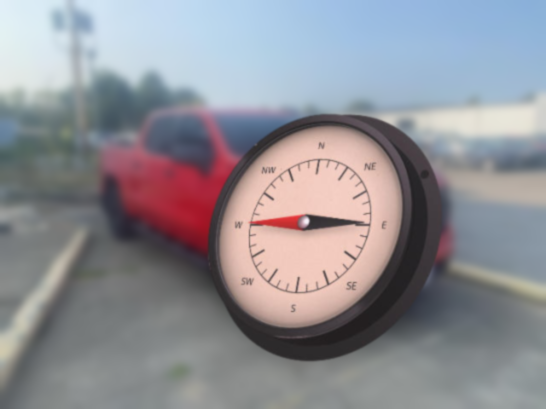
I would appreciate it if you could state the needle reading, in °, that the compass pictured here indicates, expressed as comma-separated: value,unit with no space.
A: 270,°
